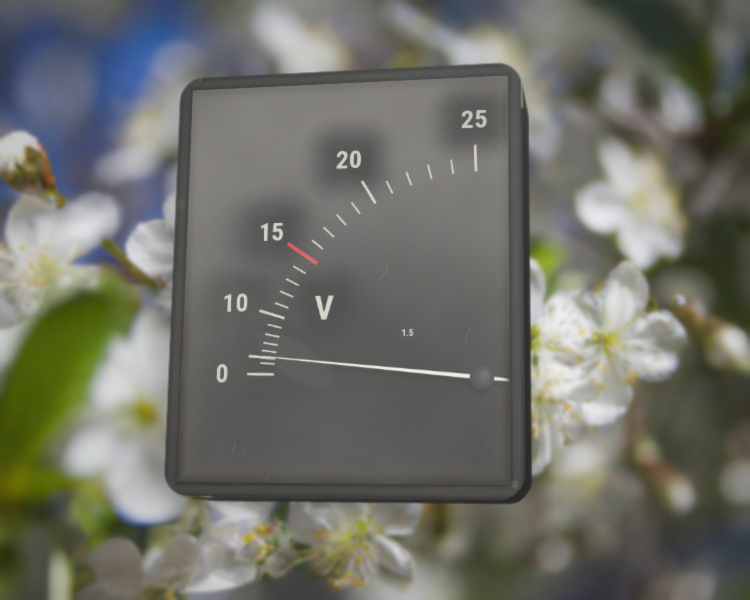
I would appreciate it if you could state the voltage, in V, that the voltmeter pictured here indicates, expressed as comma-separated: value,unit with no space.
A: 5,V
